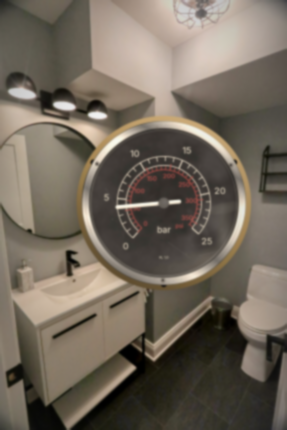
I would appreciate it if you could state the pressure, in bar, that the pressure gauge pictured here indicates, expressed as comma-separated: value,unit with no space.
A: 4,bar
